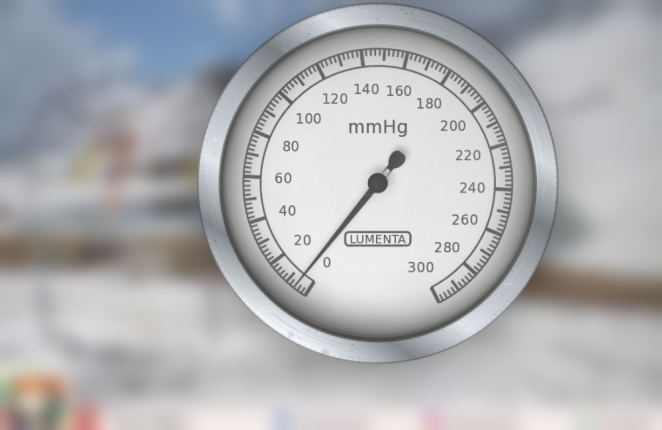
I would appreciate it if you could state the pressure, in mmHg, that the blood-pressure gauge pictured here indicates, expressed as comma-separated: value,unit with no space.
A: 6,mmHg
